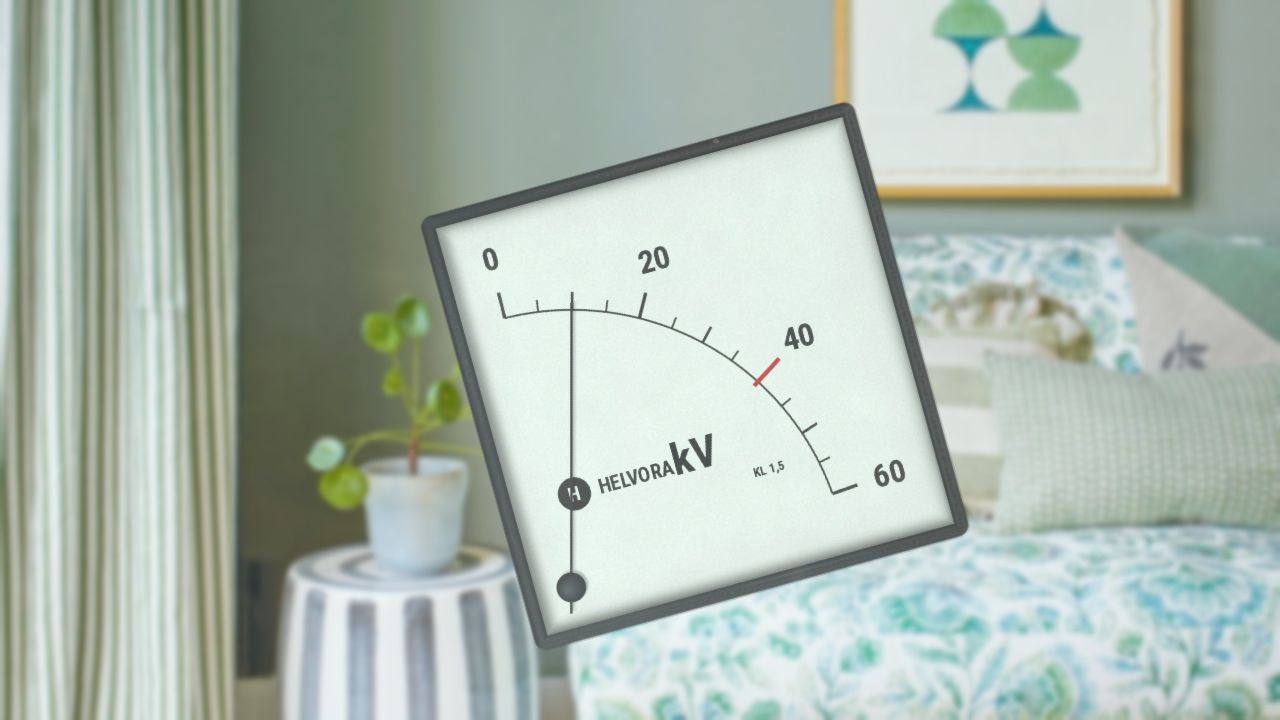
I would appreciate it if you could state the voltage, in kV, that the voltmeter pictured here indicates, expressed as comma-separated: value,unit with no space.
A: 10,kV
